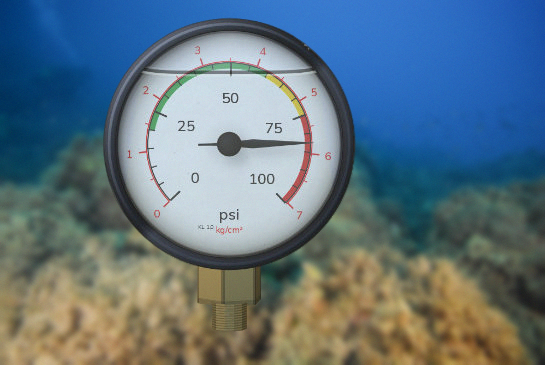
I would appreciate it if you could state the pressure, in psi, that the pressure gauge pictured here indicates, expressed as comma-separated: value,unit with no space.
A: 82.5,psi
